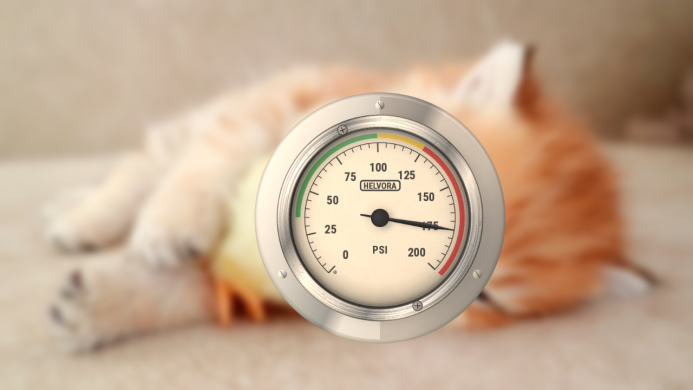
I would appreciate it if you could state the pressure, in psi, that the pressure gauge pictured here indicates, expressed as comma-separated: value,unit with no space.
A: 175,psi
